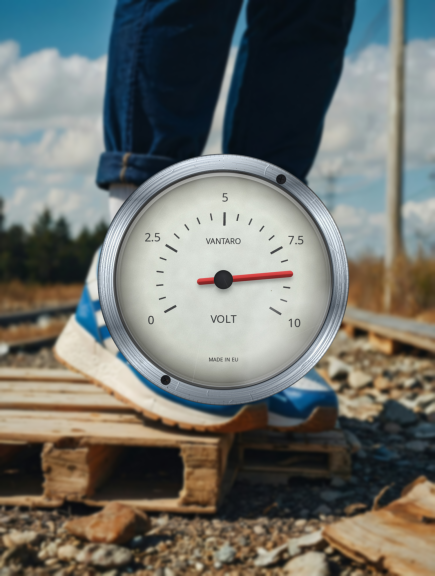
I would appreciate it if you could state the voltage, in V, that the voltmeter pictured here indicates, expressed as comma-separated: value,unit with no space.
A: 8.5,V
